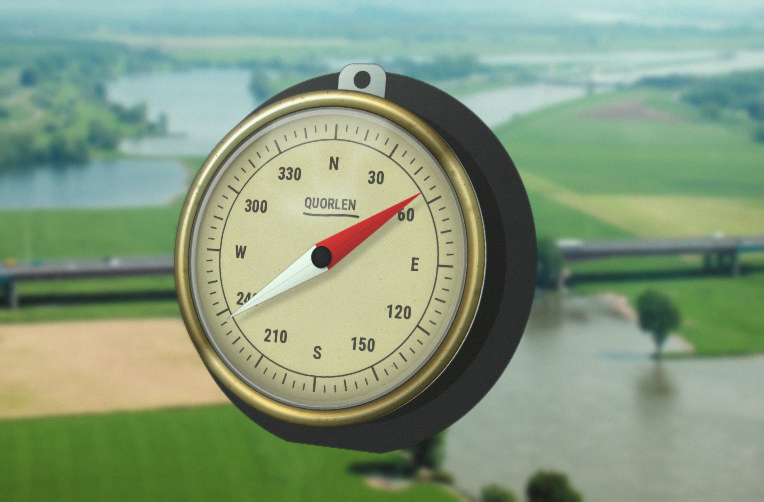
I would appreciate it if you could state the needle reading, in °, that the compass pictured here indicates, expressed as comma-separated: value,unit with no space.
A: 55,°
